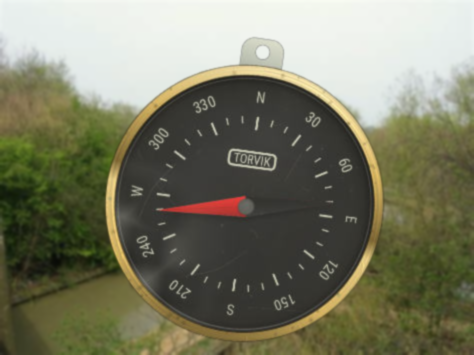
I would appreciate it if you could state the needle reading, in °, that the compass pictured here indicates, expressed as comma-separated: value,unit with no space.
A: 260,°
